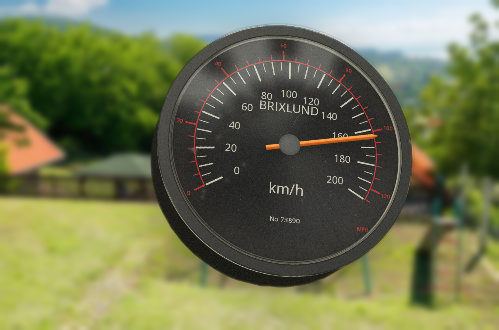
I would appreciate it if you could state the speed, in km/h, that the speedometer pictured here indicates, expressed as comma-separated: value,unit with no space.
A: 165,km/h
